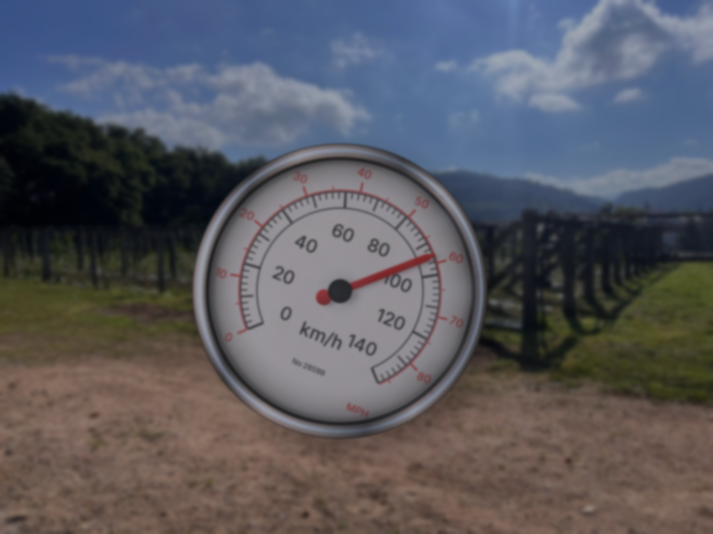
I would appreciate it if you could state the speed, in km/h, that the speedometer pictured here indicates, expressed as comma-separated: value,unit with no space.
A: 94,km/h
